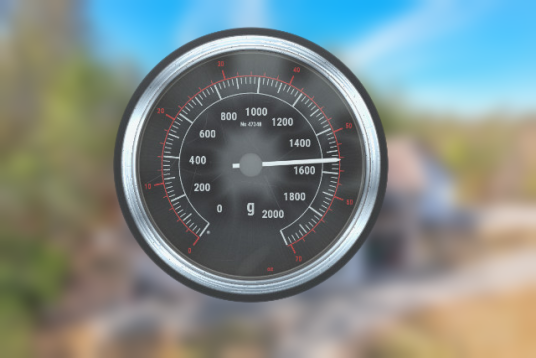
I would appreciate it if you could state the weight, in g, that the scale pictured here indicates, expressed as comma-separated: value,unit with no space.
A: 1540,g
